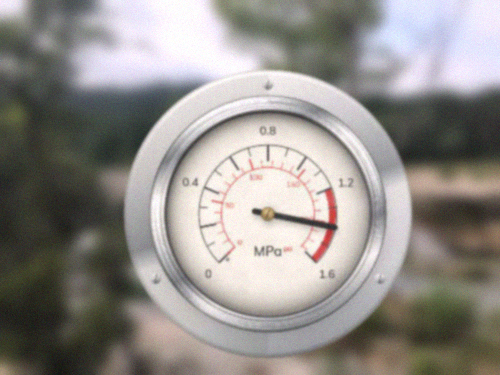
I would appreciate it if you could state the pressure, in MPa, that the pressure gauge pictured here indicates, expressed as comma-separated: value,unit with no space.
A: 1.4,MPa
